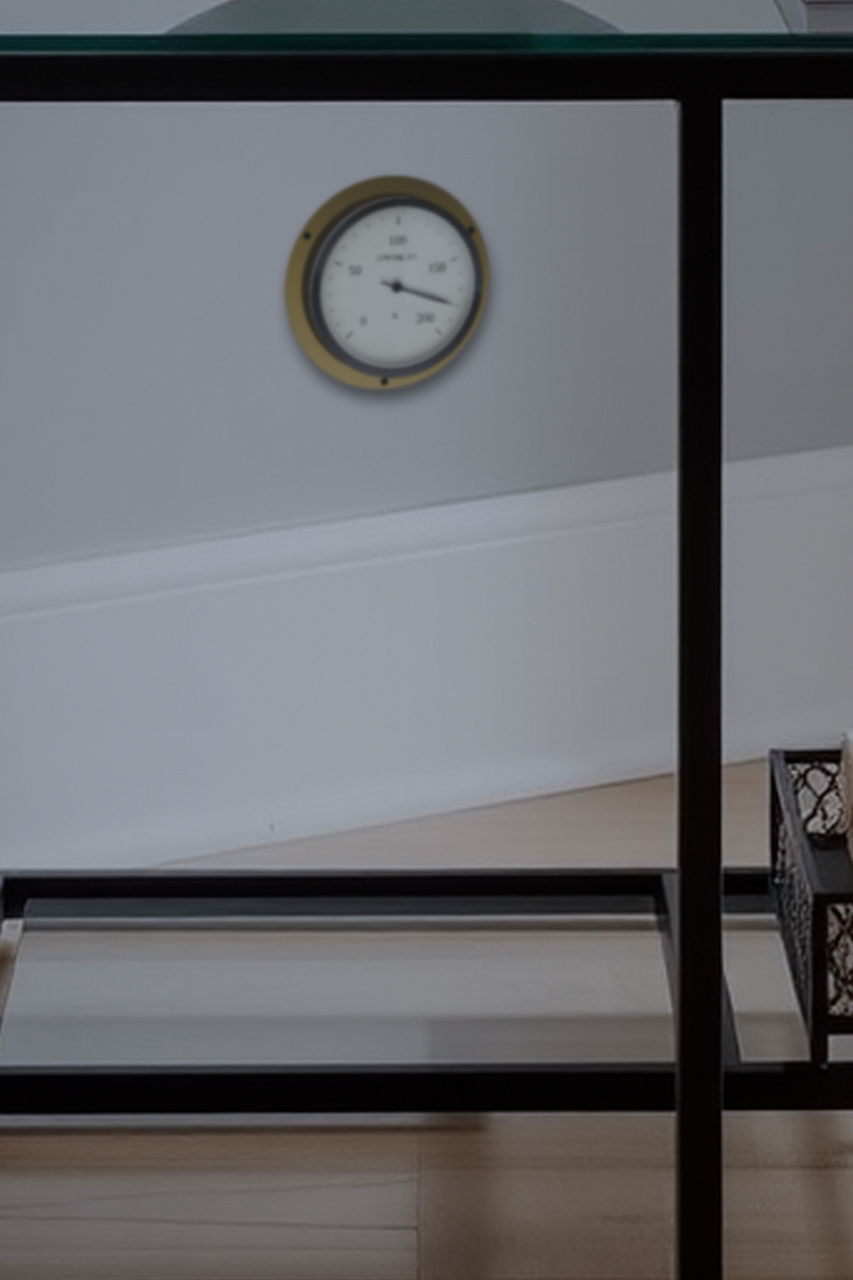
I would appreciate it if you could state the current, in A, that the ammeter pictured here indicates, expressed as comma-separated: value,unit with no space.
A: 180,A
